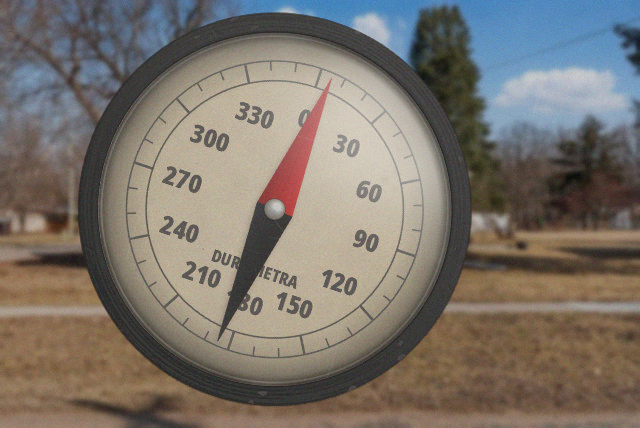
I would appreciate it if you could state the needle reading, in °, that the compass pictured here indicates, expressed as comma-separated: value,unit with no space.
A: 5,°
